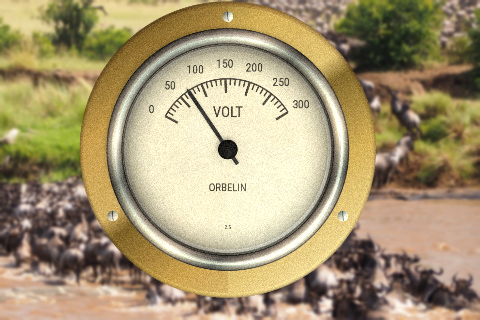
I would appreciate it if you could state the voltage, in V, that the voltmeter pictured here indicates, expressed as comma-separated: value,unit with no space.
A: 70,V
